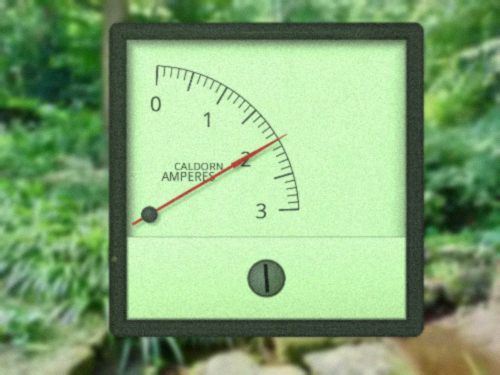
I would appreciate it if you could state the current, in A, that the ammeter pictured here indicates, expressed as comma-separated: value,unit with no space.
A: 2,A
